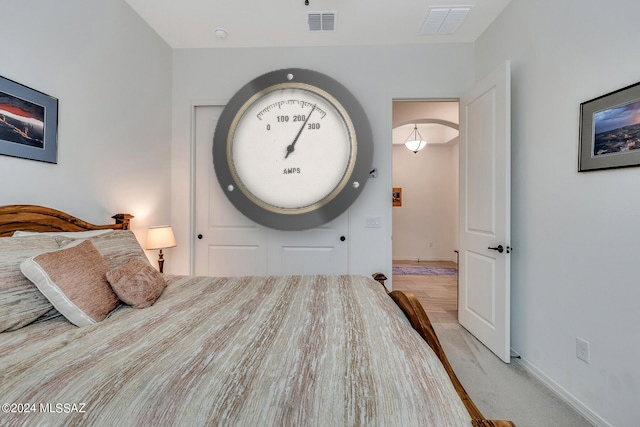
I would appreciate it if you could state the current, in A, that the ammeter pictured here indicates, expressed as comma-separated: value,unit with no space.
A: 250,A
